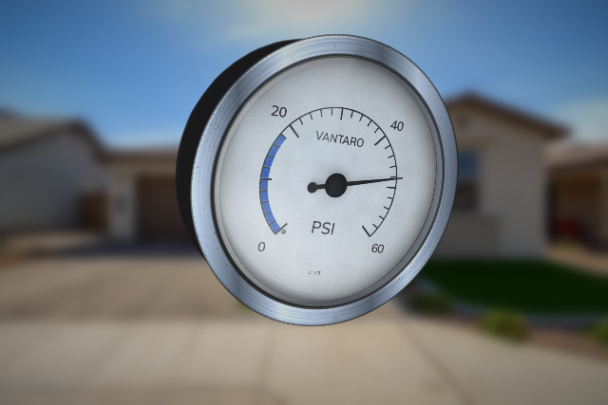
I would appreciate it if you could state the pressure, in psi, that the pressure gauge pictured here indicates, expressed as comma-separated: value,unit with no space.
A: 48,psi
